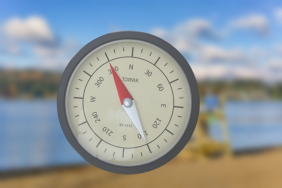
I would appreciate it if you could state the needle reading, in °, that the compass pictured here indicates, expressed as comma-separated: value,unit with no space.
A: 330,°
